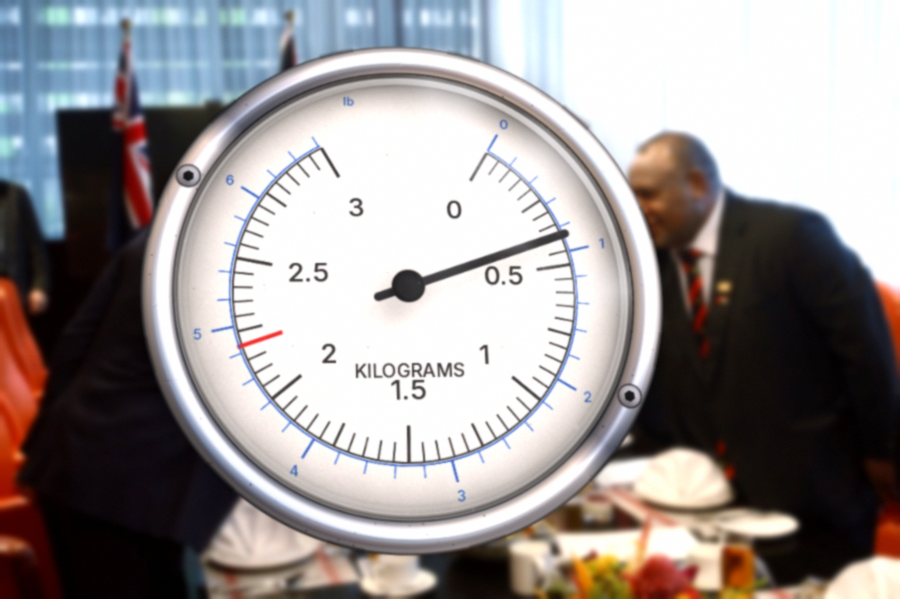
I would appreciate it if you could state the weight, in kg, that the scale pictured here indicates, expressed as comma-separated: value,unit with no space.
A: 0.4,kg
